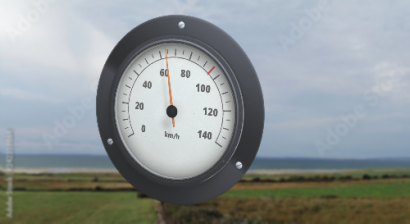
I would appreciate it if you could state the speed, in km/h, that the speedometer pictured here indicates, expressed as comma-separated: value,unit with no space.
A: 65,km/h
